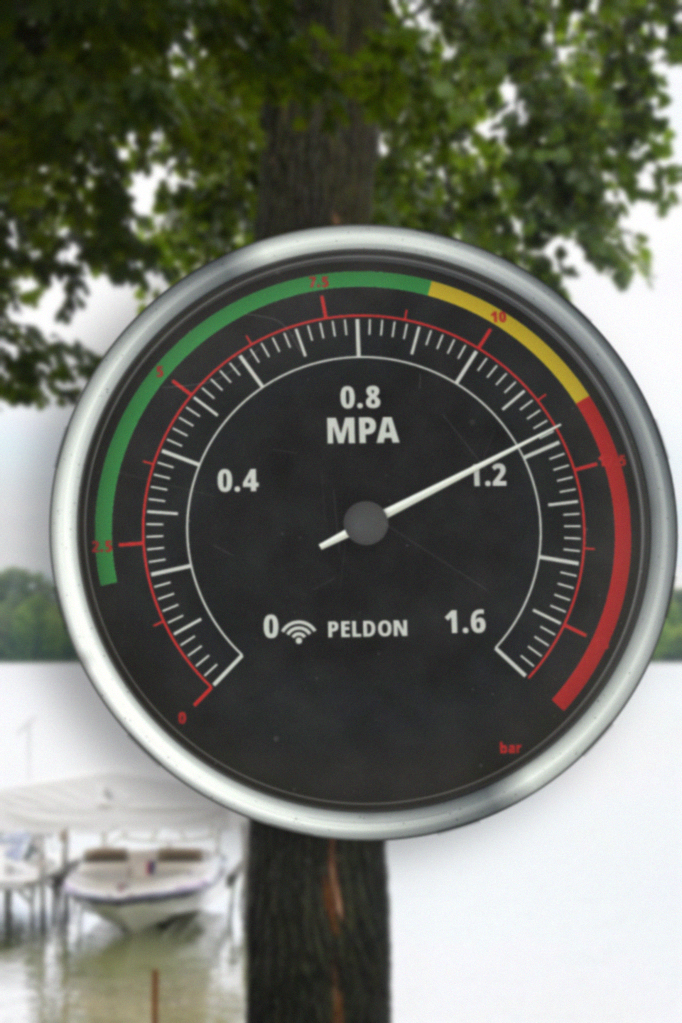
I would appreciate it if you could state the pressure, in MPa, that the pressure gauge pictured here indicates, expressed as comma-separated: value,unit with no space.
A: 1.18,MPa
